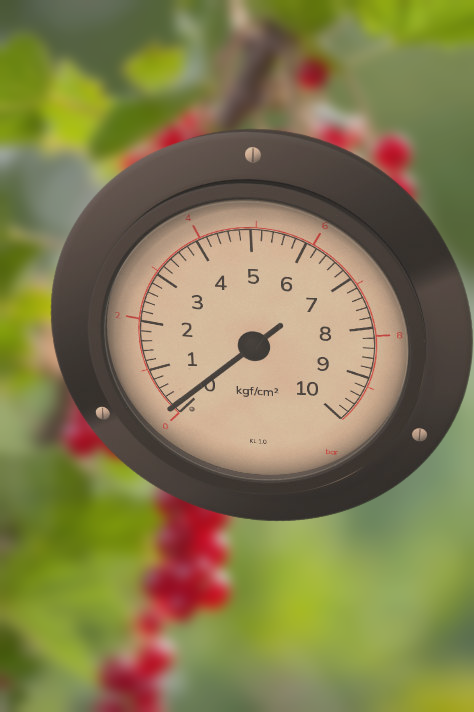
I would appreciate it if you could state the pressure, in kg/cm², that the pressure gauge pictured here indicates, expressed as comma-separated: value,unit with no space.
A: 0.2,kg/cm²
